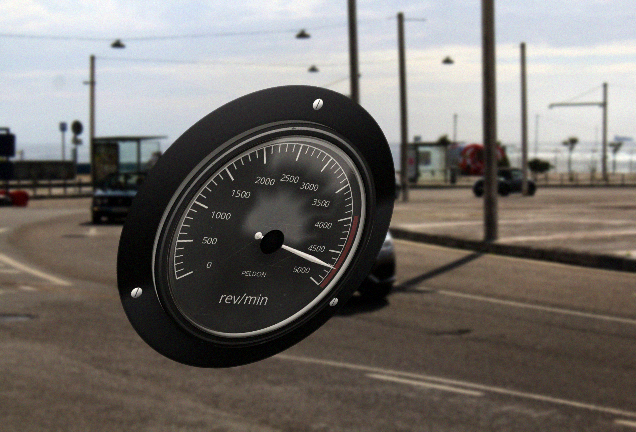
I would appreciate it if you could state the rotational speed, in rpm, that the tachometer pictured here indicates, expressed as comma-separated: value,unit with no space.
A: 4700,rpm
